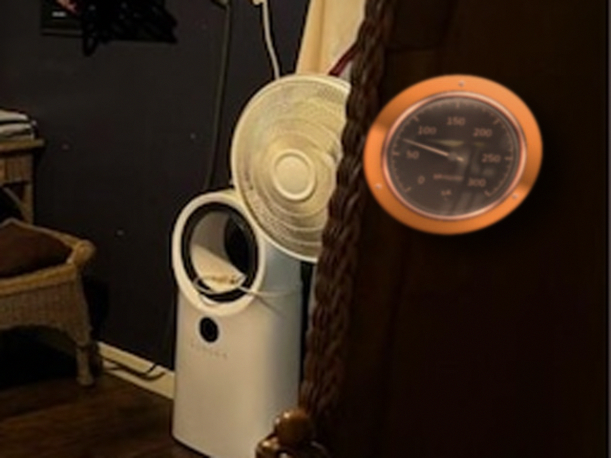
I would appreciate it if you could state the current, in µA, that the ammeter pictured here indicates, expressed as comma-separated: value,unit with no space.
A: 70,µA
